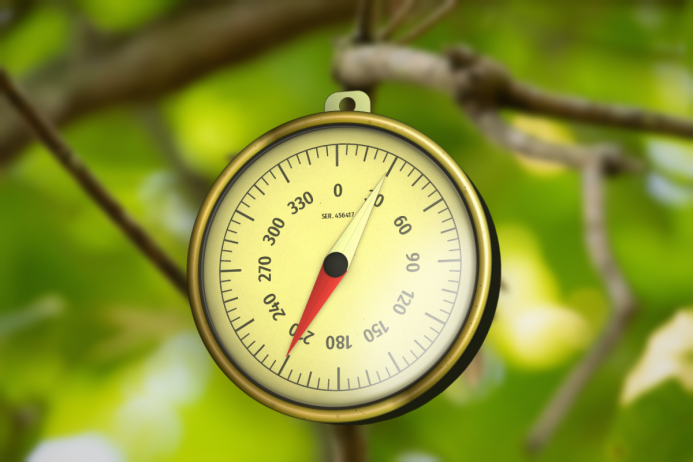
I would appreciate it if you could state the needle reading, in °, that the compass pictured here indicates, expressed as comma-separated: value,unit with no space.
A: 210,°
